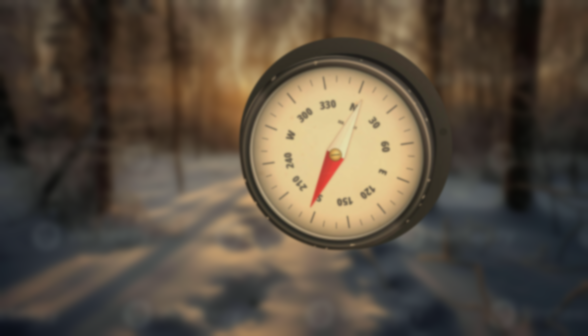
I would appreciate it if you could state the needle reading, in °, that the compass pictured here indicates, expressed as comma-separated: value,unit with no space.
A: 185,°
